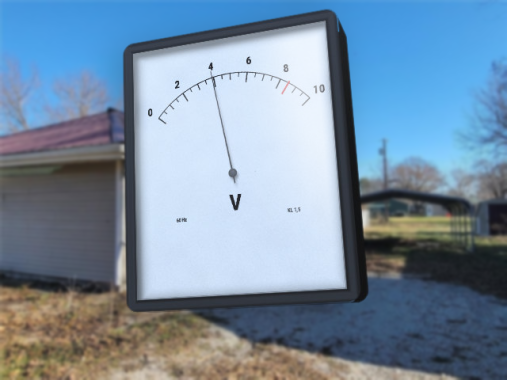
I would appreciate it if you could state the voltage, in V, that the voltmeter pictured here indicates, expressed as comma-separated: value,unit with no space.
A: 4,V
